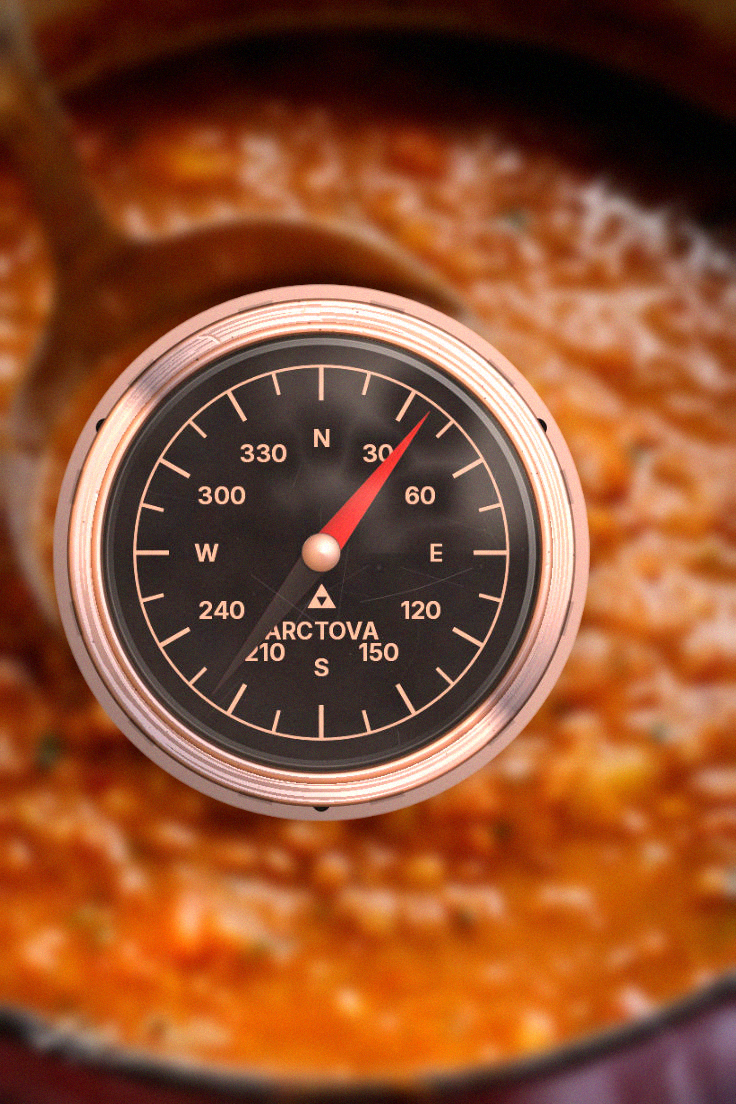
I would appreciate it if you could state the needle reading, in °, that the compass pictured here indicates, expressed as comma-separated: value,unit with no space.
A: 37.5,°
